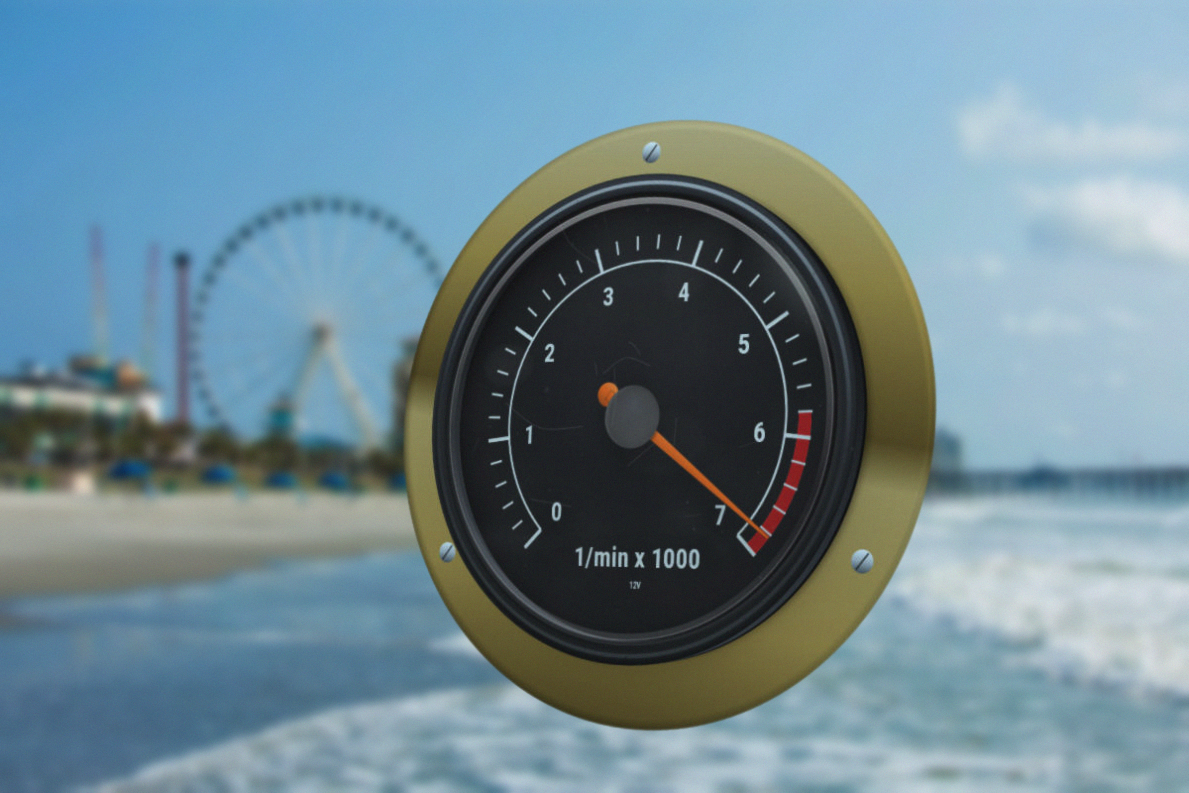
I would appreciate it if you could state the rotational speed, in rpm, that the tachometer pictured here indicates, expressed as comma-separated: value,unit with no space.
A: 6800,rpm
